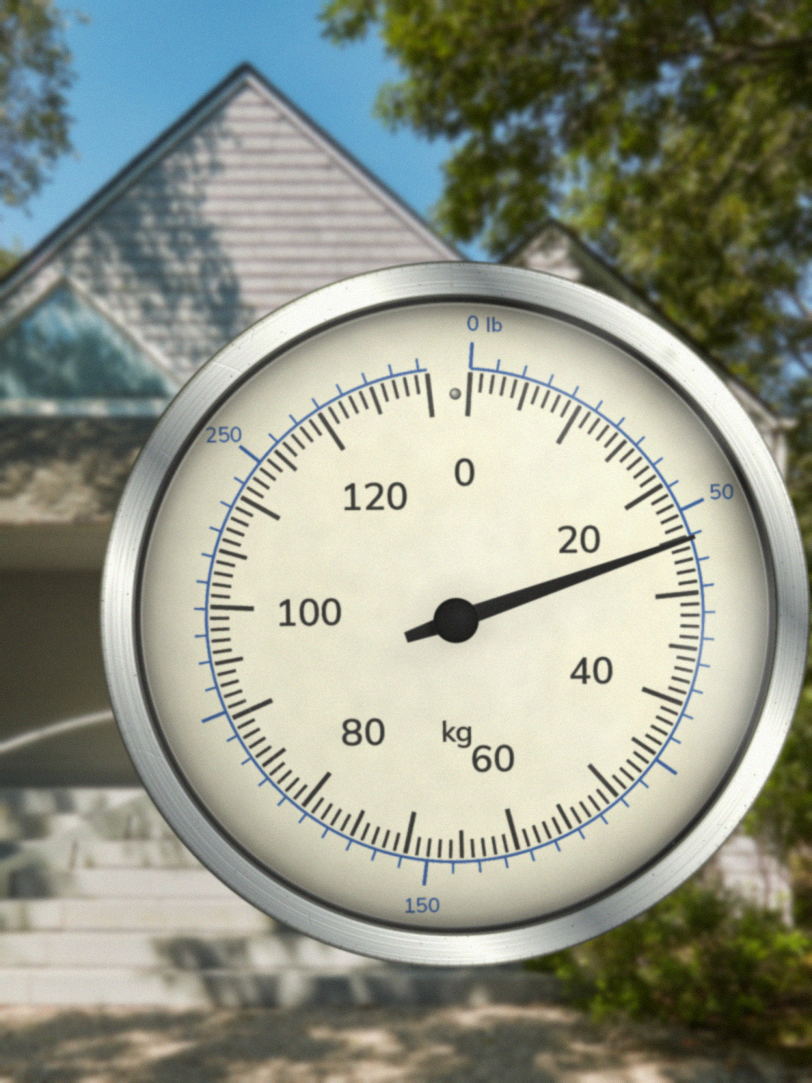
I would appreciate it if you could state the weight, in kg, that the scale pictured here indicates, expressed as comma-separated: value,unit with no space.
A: 25,kg
